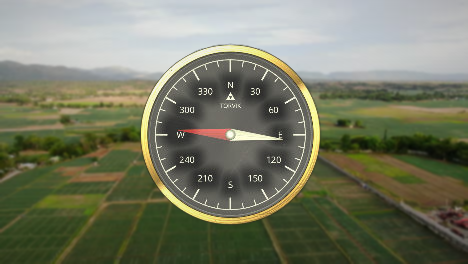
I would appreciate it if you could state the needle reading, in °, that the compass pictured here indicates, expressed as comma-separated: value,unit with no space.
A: 275,°
